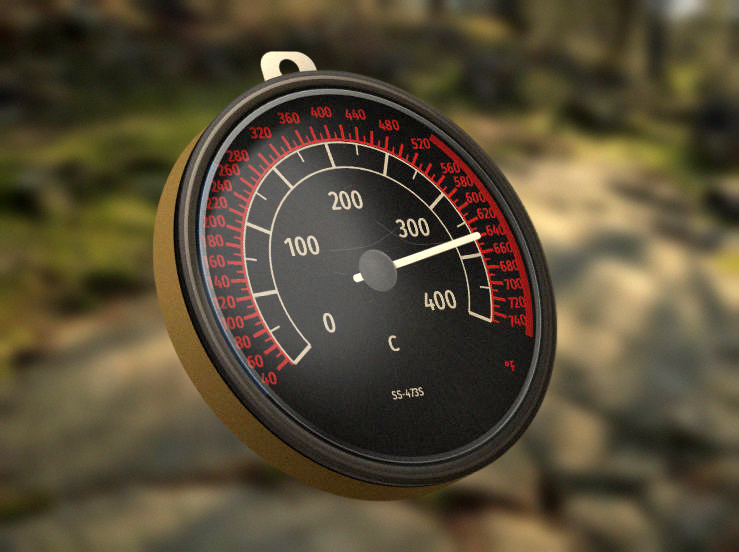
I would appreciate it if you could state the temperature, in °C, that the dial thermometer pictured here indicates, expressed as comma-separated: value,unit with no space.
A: 337.5,°C
